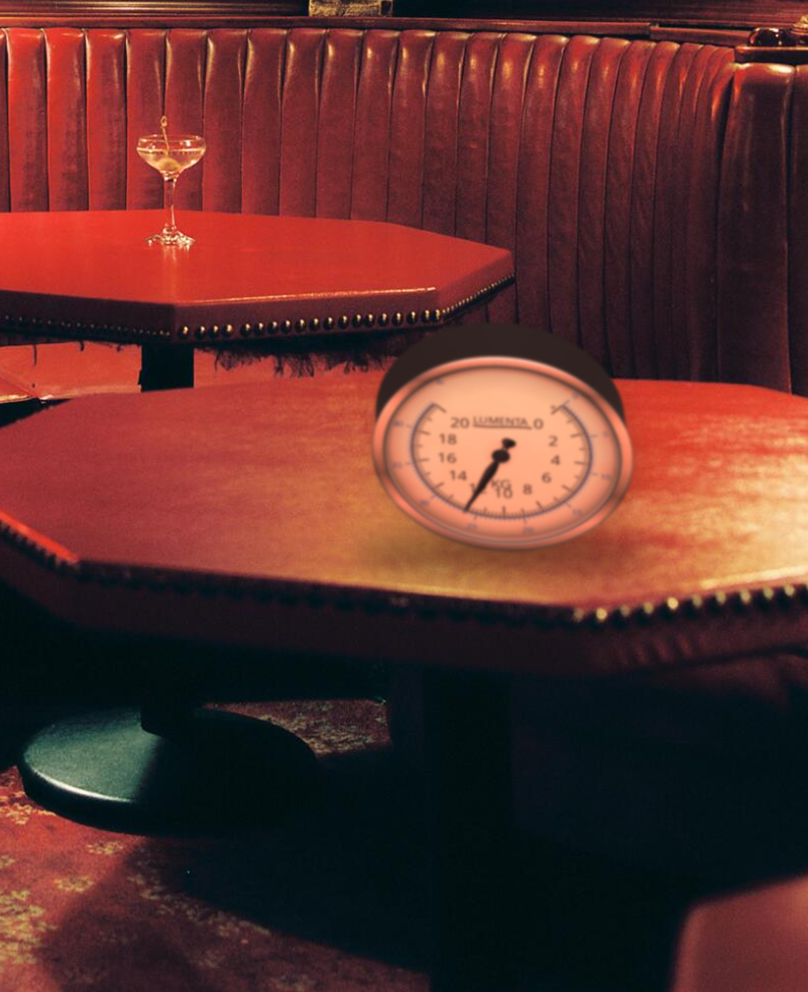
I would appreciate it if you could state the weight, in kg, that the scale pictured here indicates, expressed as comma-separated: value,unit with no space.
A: 12,kg
